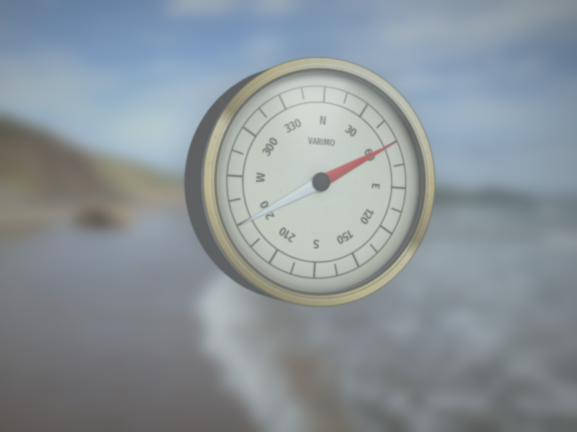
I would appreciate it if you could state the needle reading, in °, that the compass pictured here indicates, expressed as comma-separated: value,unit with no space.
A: 60,°
